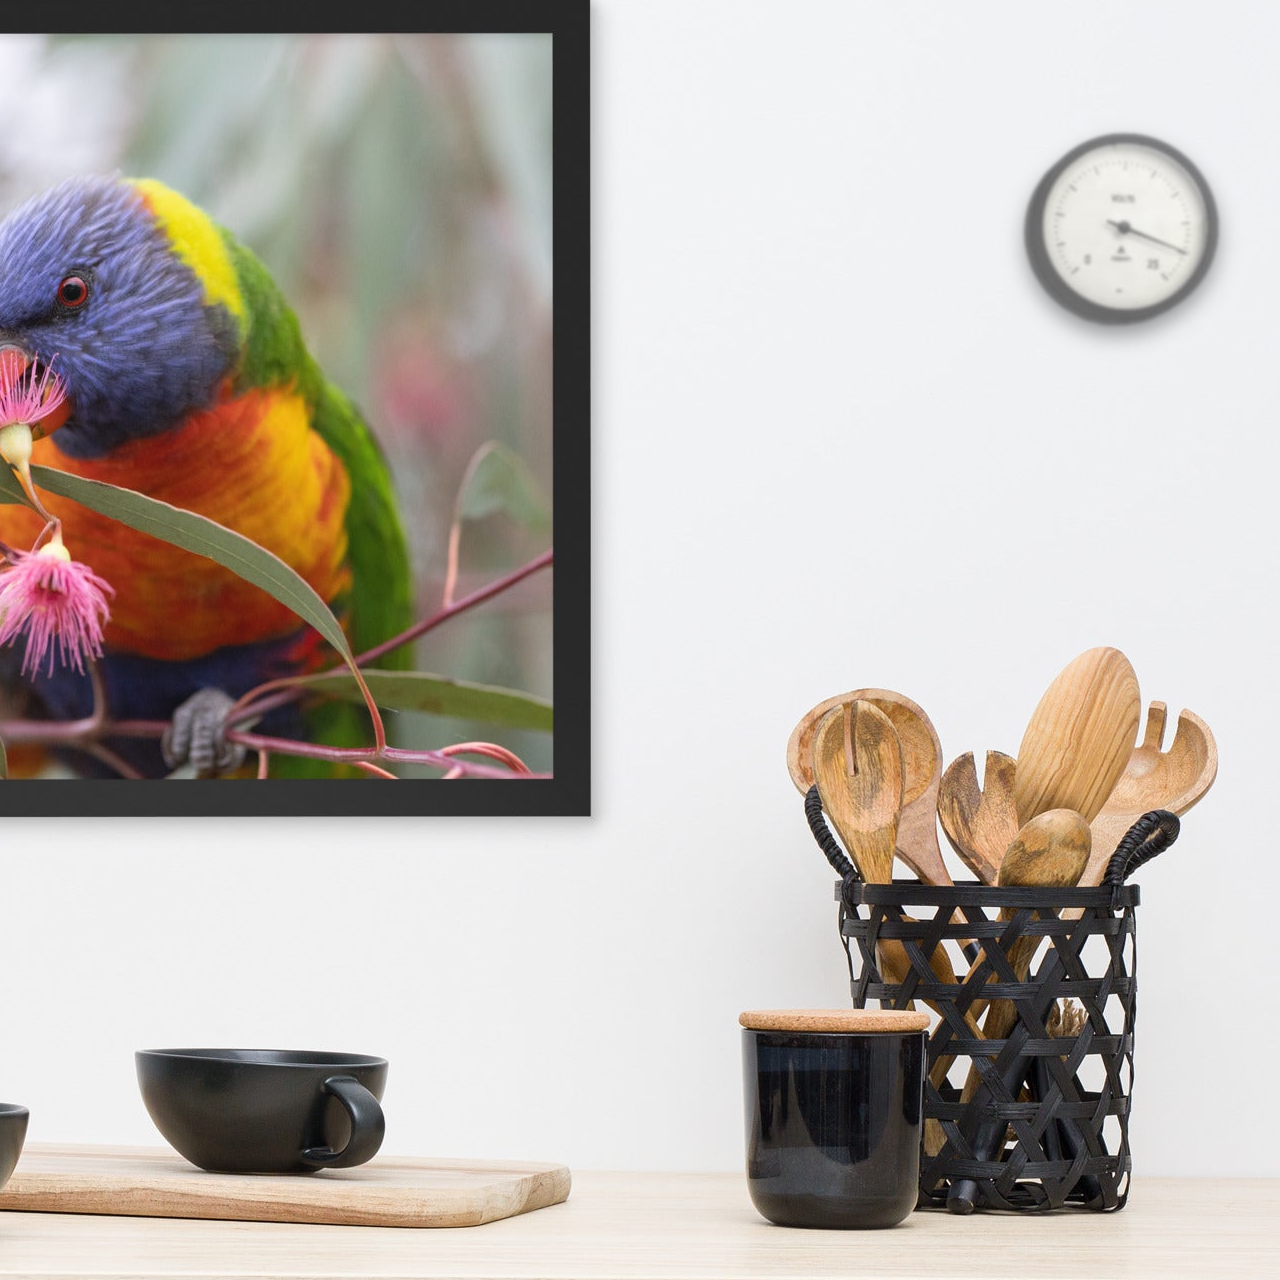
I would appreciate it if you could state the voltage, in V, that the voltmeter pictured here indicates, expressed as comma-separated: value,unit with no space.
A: 22.5,V
